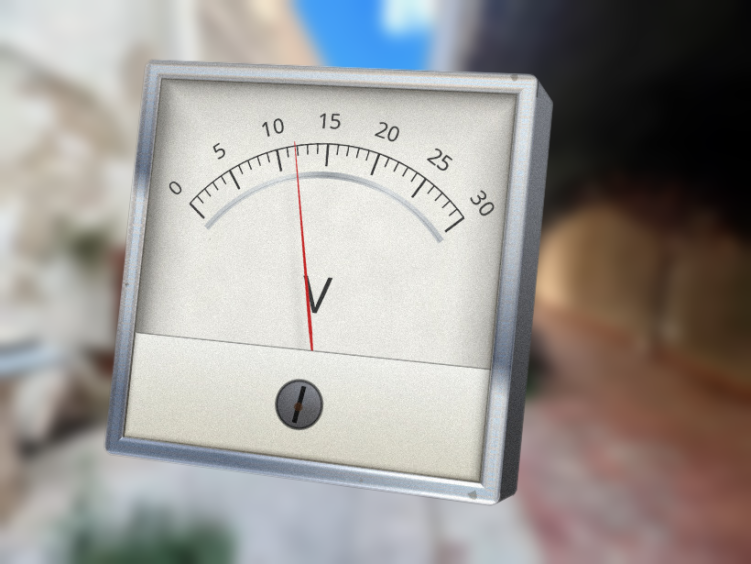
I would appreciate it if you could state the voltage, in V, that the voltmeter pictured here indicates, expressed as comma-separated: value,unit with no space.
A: 12,V
